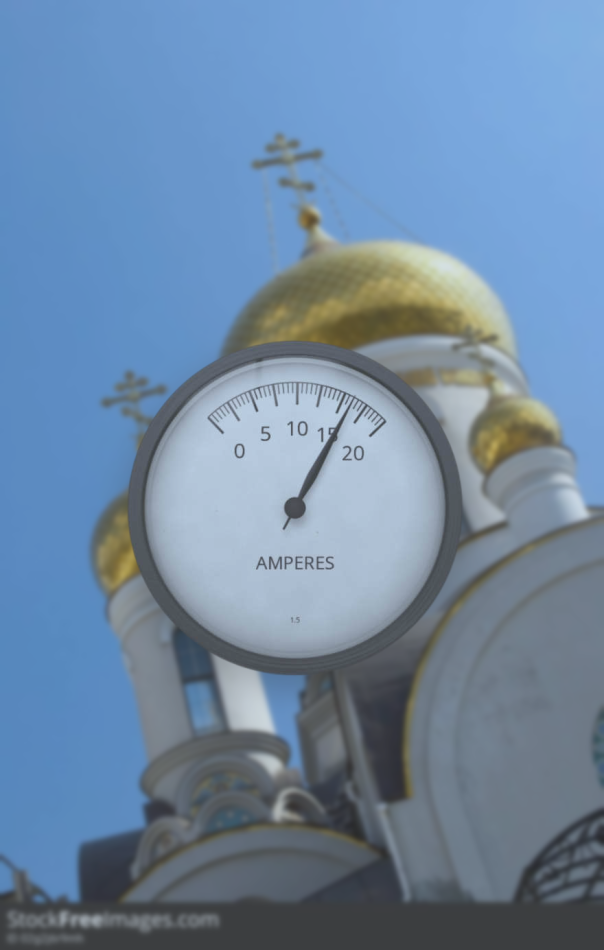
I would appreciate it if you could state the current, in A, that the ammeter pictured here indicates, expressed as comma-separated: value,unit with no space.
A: 16,A
